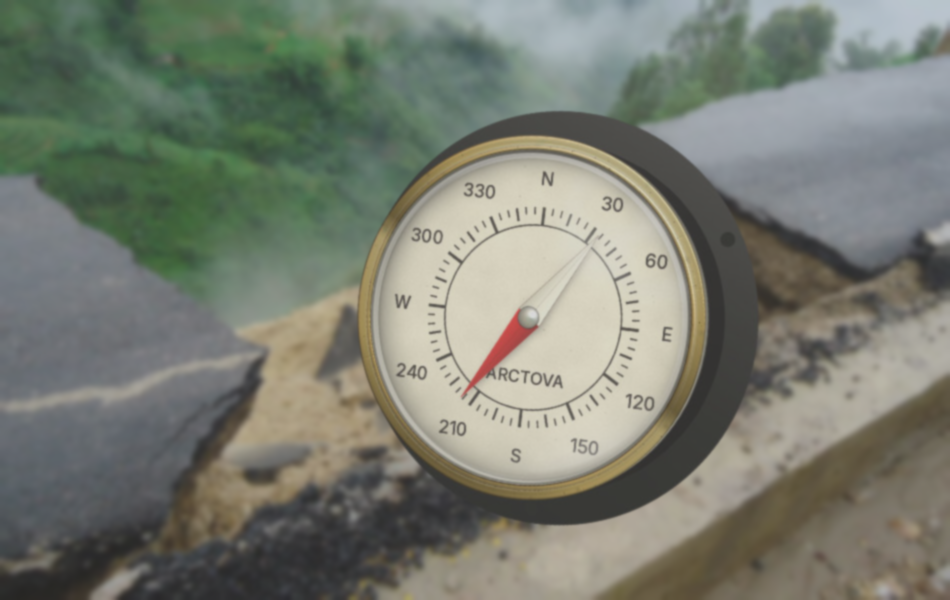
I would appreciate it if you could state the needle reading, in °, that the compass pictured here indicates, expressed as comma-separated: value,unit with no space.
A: 215,°
